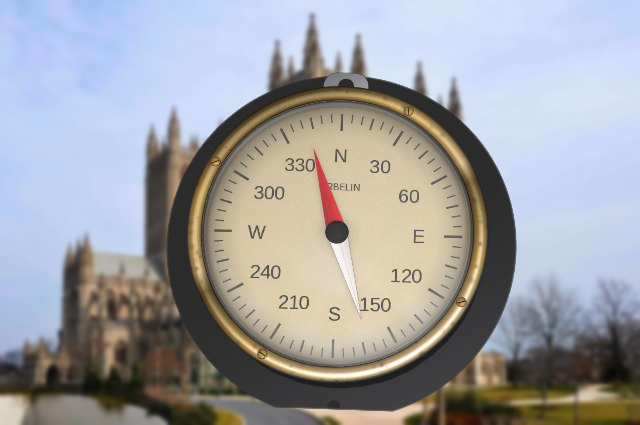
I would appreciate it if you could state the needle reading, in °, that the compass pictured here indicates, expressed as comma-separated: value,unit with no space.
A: 342.5,°
